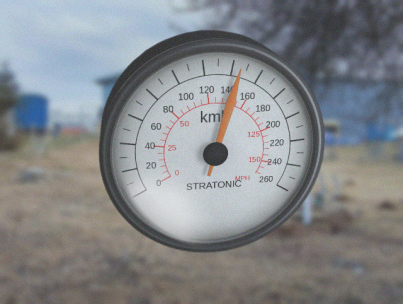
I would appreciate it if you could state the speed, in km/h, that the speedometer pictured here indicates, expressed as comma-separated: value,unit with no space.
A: 145,km/h
